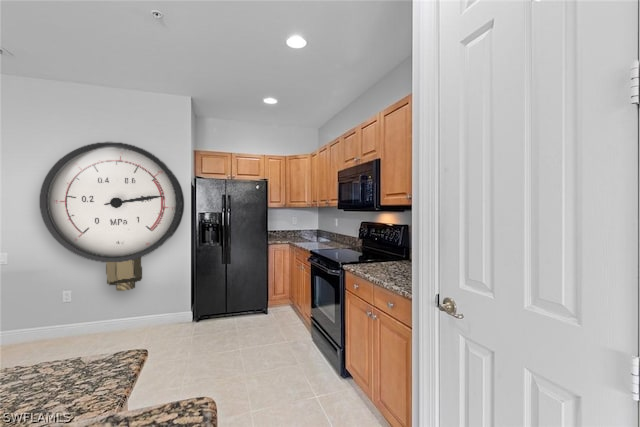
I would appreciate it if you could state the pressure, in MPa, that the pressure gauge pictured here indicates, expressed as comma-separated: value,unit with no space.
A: 0.8,MPa
